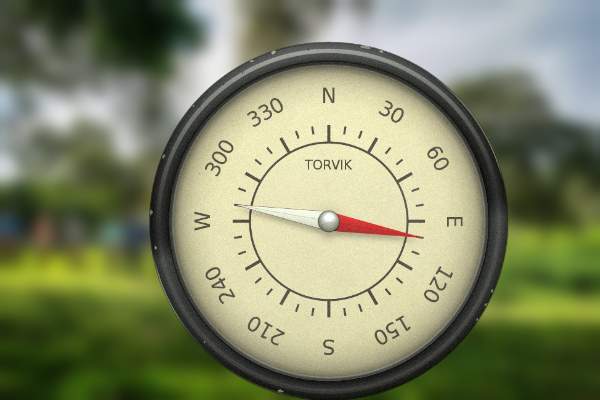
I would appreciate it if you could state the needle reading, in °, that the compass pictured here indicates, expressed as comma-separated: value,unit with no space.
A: 100,°
